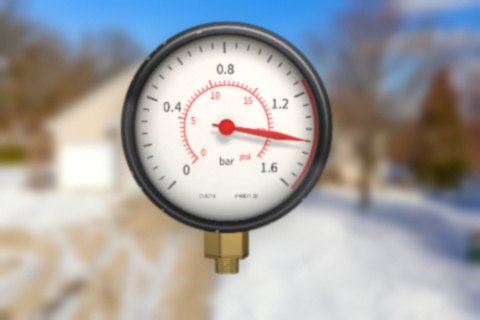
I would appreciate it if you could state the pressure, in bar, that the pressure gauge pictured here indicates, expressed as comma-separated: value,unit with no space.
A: 1.4,bar
